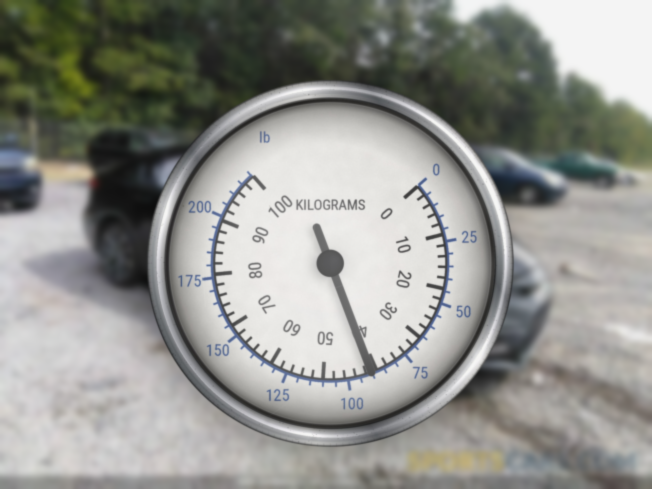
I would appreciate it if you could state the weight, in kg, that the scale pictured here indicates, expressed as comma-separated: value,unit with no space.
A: 41,kg
